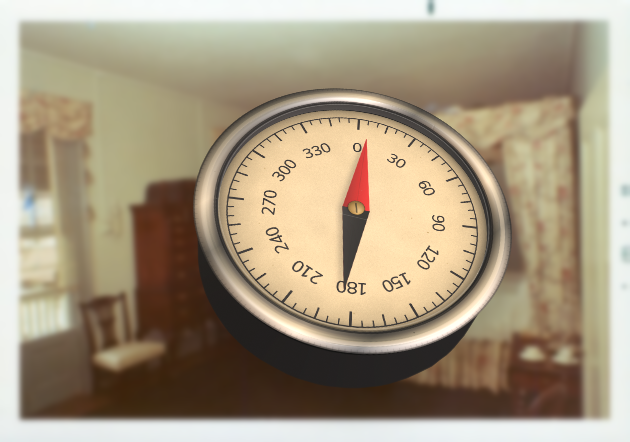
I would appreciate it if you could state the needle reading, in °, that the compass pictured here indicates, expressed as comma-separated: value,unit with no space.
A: 5,°
